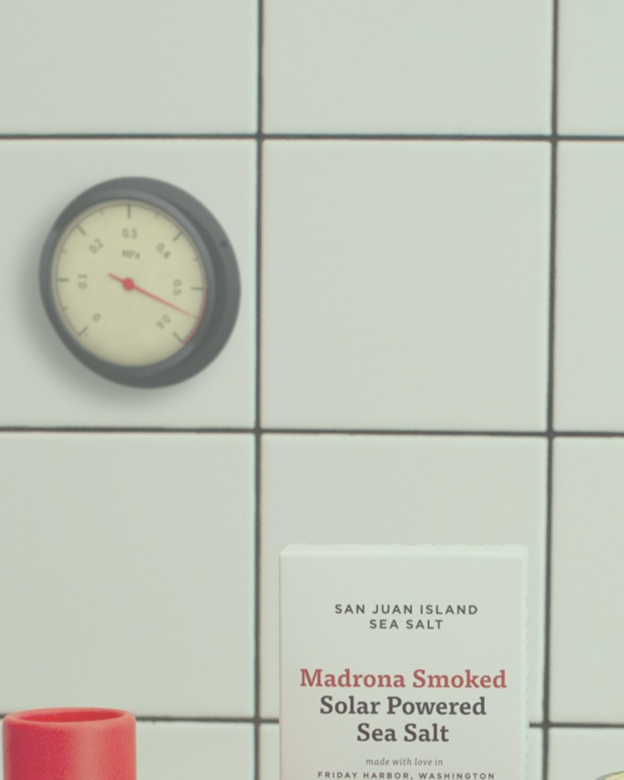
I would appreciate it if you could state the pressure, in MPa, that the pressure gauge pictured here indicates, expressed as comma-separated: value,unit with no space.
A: 0.55,MPa
